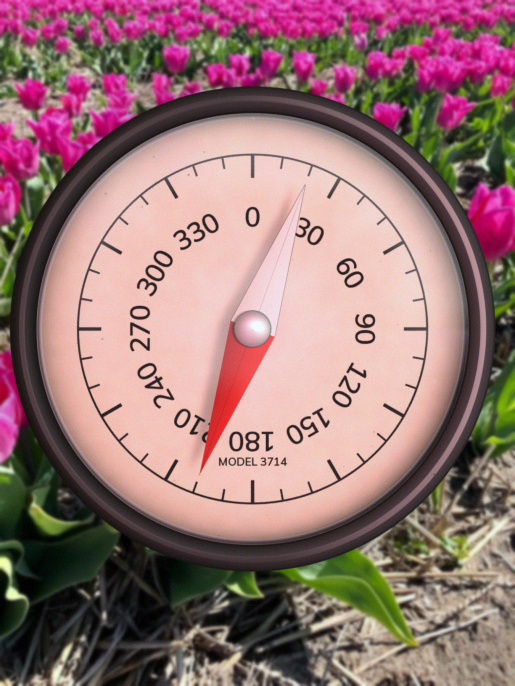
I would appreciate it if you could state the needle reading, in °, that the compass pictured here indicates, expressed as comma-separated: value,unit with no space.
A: 200,°
